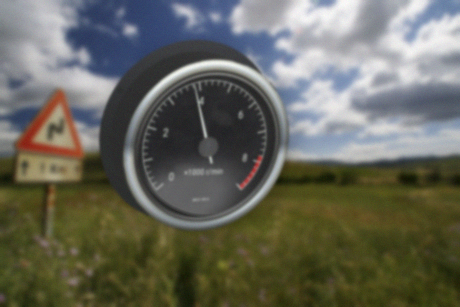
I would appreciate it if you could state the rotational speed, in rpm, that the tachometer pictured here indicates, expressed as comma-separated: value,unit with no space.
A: 3800,rpm
